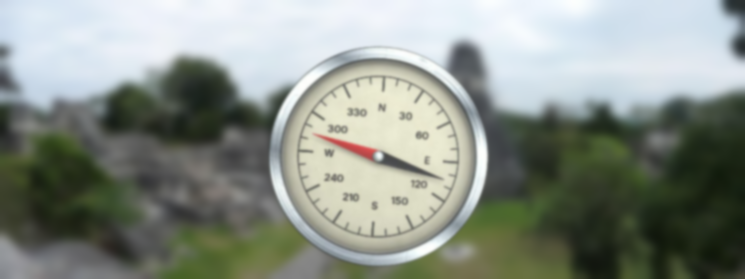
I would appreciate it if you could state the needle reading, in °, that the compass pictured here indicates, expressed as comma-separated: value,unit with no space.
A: 285,°
